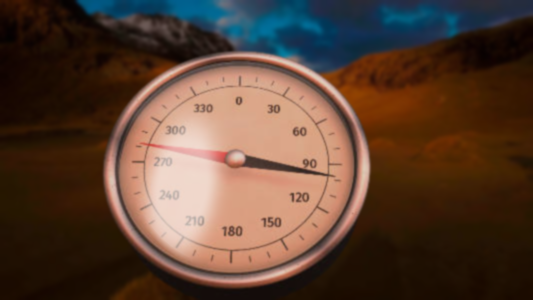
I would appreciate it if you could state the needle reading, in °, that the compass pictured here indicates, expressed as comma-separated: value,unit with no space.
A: 280,°
